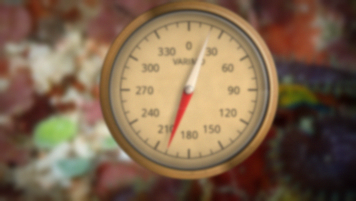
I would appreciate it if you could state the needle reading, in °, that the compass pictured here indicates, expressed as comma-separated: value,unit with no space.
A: 200,°
